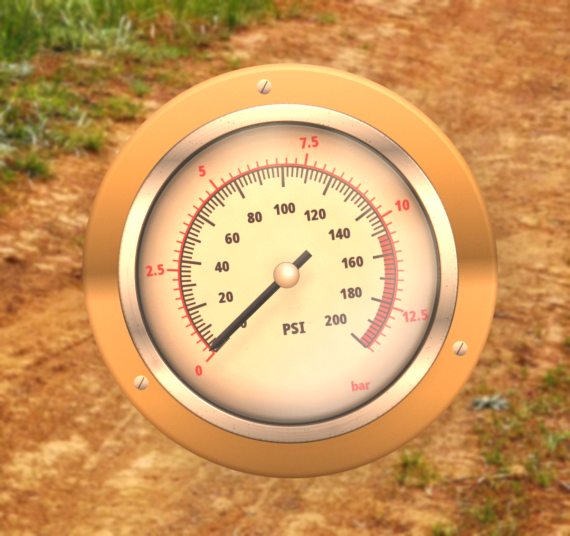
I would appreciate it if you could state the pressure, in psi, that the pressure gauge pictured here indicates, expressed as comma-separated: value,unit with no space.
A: 2,psi
